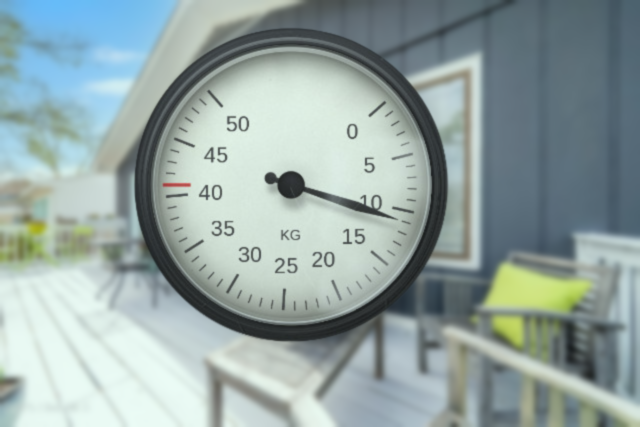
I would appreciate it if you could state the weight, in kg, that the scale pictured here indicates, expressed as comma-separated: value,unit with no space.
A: 11,kg
